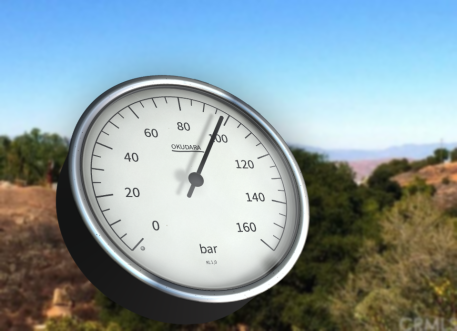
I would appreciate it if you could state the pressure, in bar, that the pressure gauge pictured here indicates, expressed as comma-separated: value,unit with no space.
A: 97.5,bar
